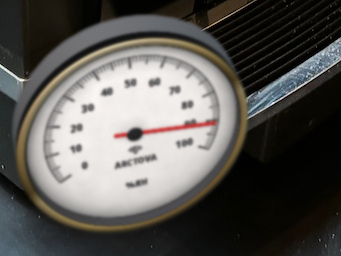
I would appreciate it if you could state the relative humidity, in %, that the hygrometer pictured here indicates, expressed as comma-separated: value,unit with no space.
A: 90,%
